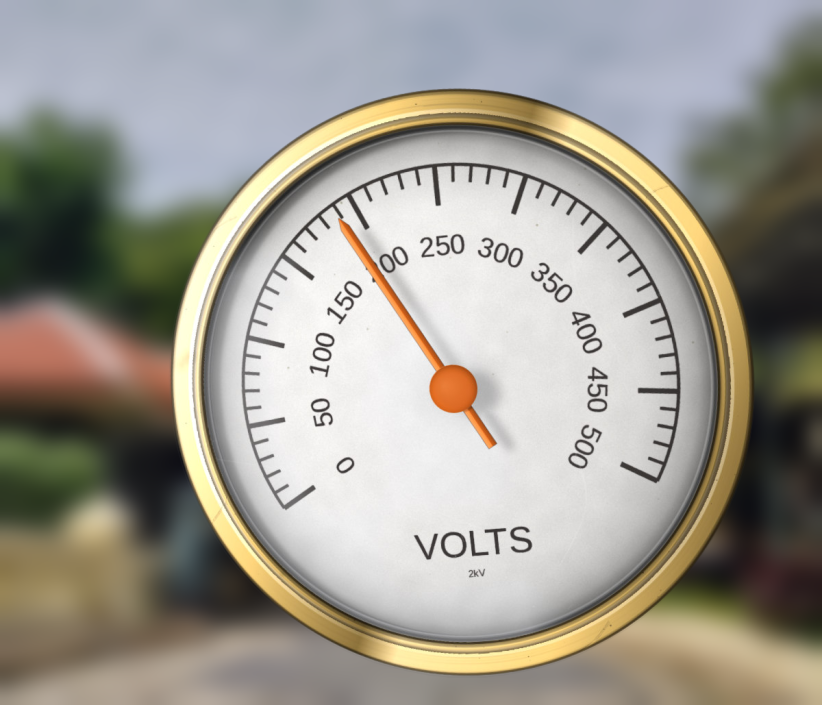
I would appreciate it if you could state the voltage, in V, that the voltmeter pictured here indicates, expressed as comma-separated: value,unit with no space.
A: 190,V
